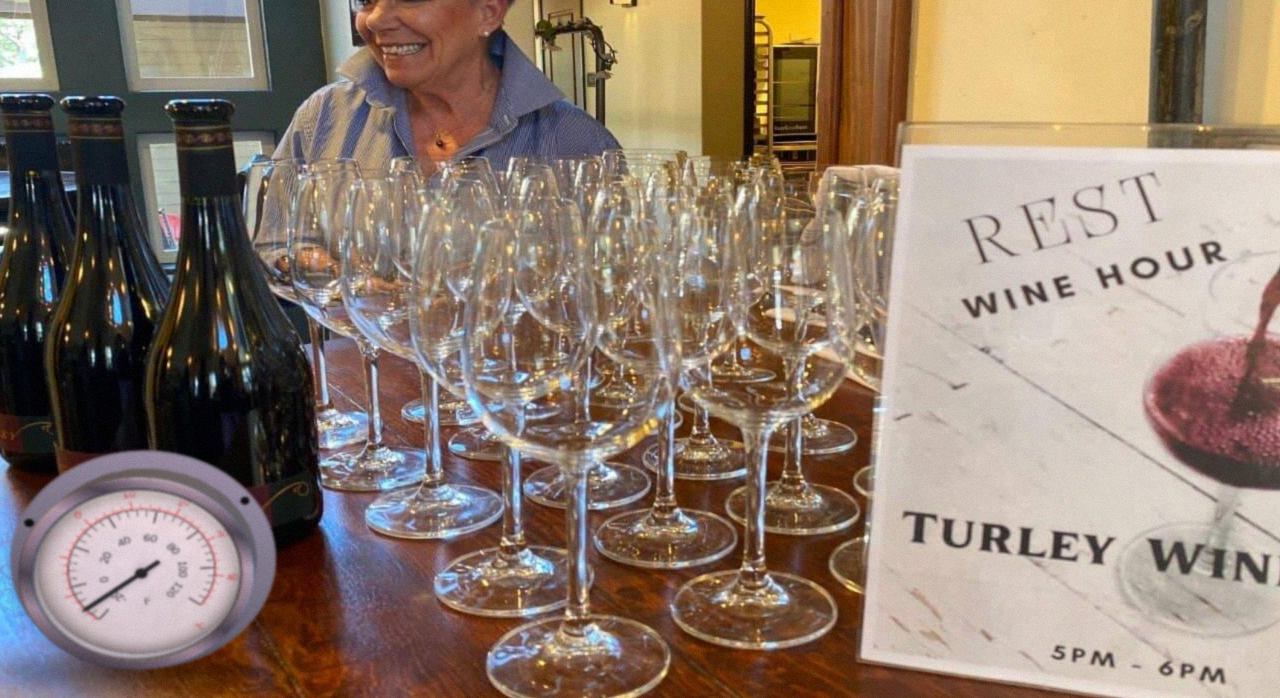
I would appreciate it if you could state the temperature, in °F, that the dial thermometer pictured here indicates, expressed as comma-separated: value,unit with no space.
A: -12,°F
